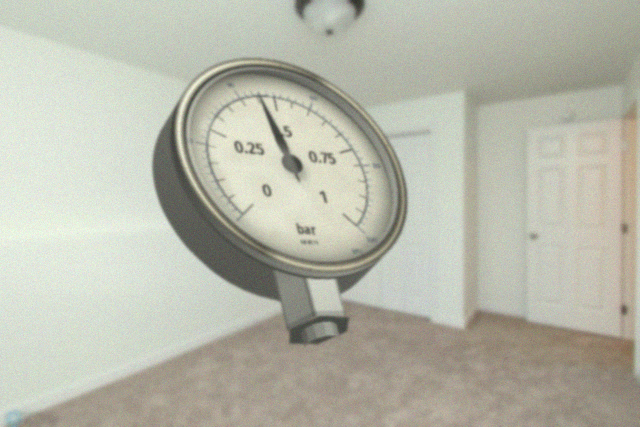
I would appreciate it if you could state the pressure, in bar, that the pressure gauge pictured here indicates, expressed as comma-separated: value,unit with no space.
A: 0.45,bar
